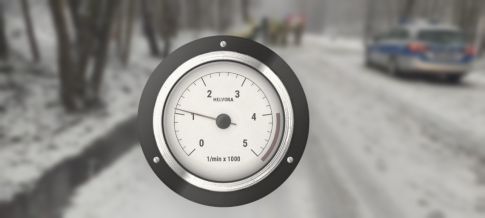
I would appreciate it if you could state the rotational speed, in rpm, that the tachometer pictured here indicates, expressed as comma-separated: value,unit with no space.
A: 1100,rpm
